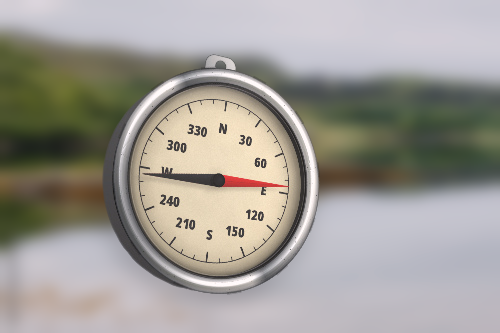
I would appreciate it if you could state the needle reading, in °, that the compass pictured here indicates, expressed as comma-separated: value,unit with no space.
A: 85,°
